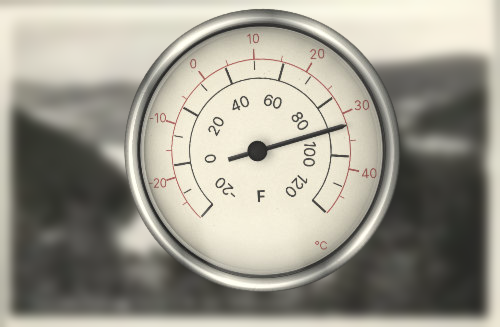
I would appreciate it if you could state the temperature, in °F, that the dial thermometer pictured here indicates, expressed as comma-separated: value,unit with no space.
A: 90,°F
